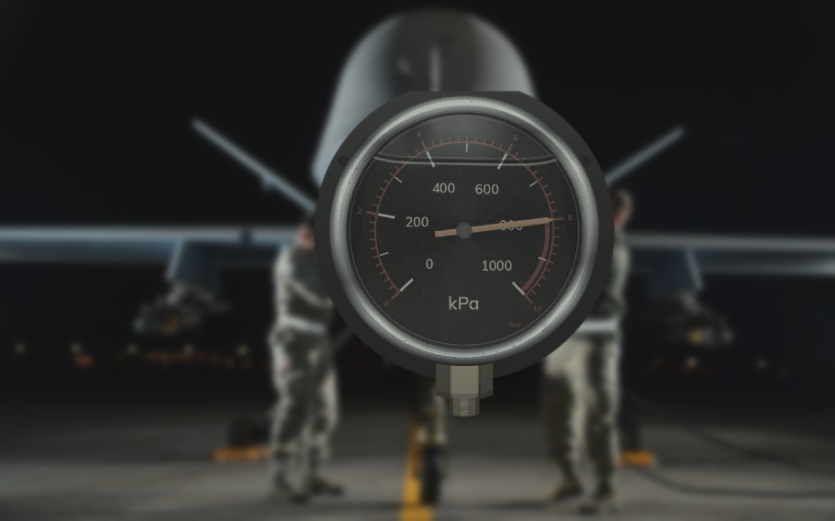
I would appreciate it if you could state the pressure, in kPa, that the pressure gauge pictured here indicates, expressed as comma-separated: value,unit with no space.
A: 800,kPa
